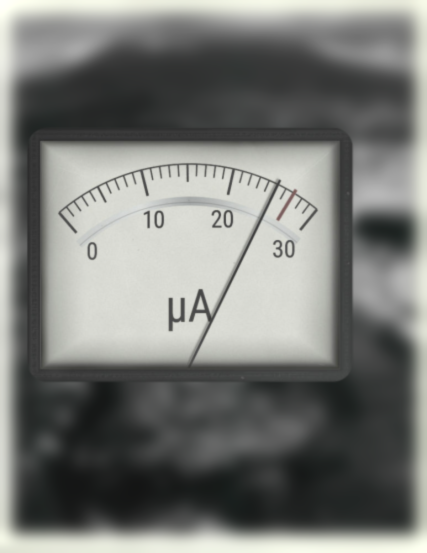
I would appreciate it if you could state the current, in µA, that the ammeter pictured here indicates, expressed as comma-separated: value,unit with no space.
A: 25,µA
